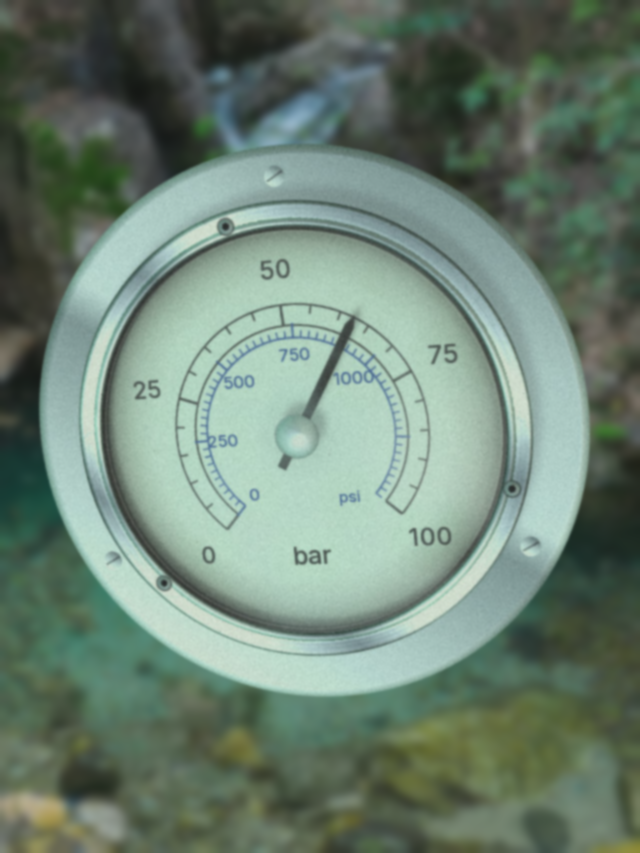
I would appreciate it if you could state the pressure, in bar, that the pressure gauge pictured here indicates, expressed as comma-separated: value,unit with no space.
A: 62.5,bar
